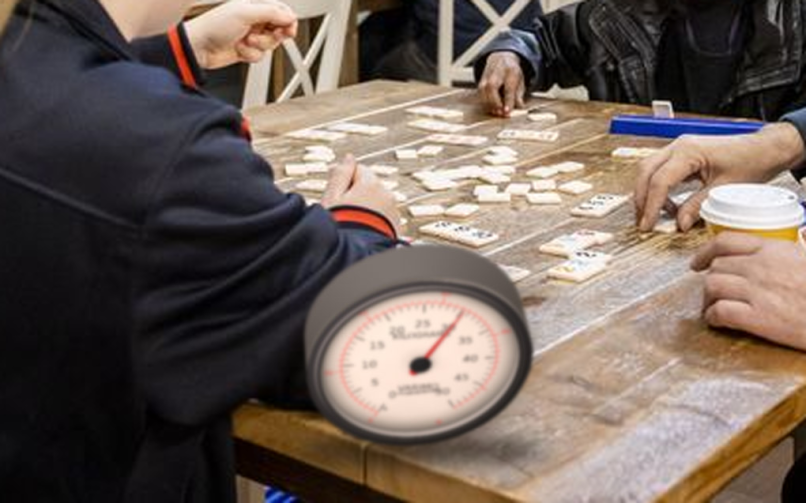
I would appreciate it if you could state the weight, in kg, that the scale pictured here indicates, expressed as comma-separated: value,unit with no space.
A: 30,kg
